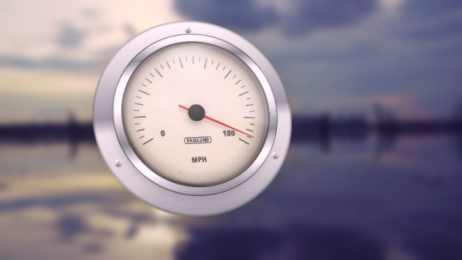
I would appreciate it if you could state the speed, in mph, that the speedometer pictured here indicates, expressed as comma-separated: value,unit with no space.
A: 175,mph
